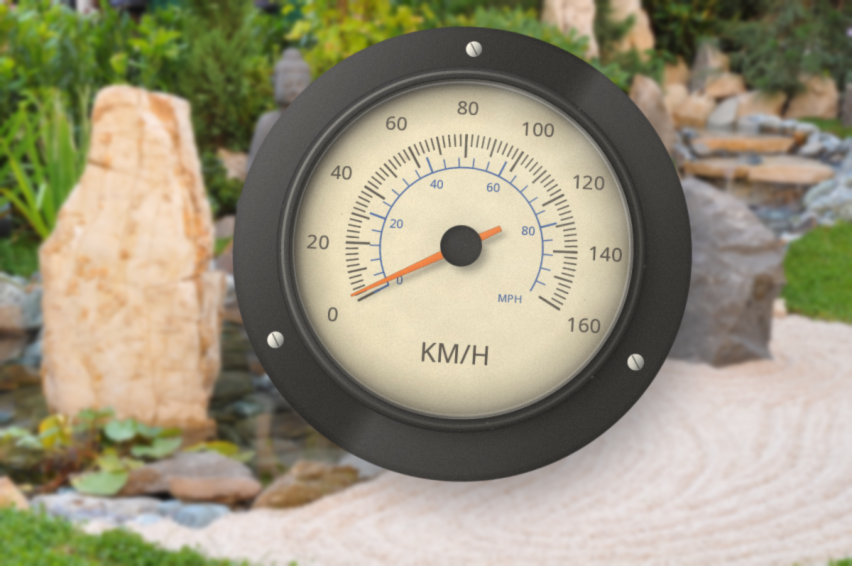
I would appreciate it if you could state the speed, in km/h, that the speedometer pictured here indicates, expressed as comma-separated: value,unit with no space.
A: 2,km/h
